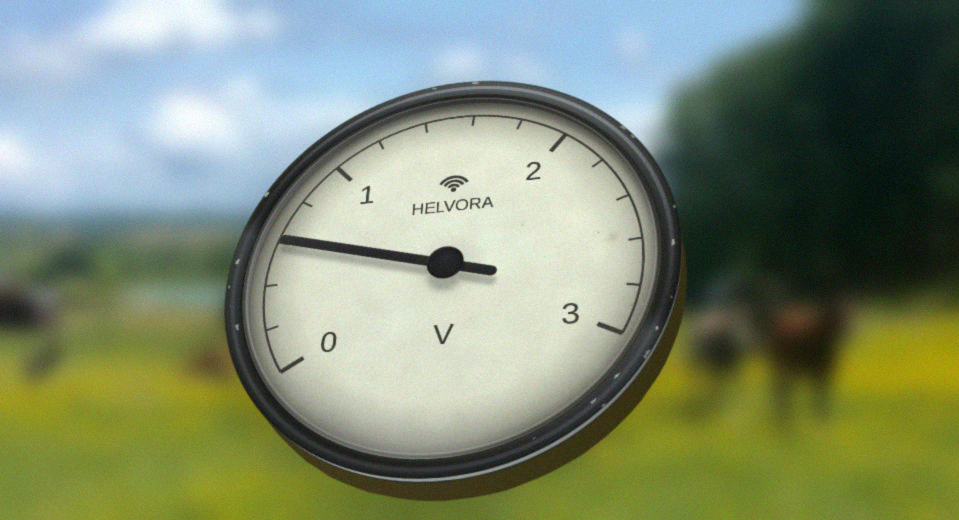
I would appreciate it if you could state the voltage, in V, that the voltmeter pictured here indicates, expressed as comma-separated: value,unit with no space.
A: 0.6,V
